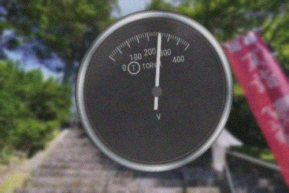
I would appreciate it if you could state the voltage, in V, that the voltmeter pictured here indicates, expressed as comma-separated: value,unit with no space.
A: 250,V
